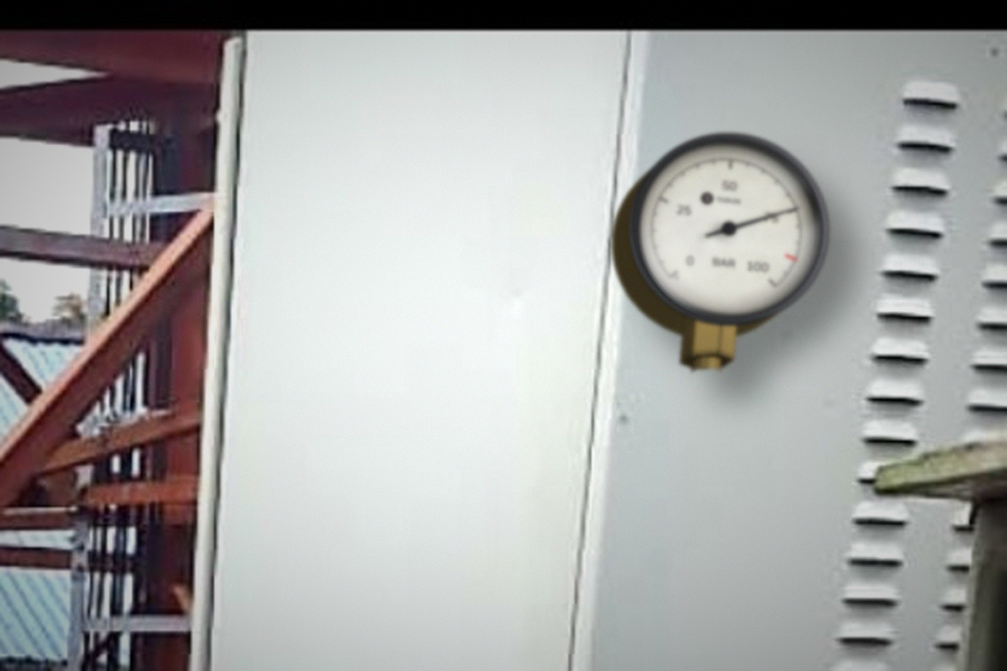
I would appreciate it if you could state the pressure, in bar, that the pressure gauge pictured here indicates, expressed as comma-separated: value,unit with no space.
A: 75,bar
